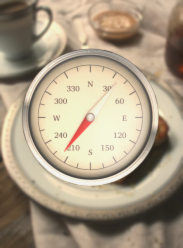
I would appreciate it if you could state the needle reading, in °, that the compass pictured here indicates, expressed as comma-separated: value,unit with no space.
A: 217.5,°
